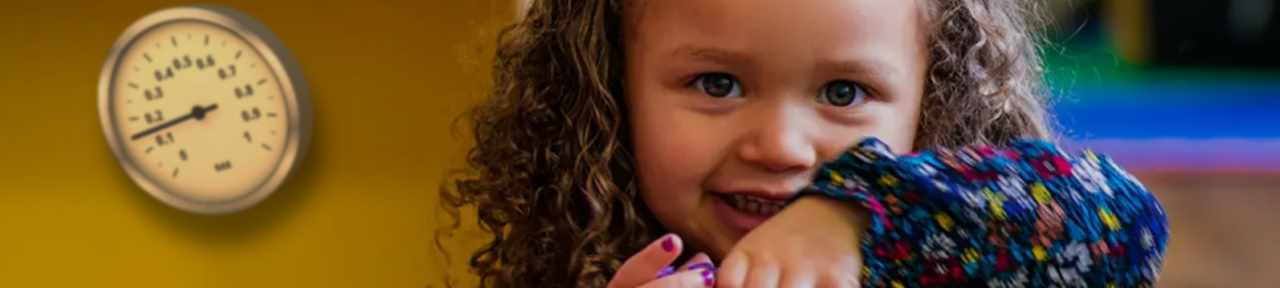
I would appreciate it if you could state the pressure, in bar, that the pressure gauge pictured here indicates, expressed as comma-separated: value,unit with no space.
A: 0.15,bar
